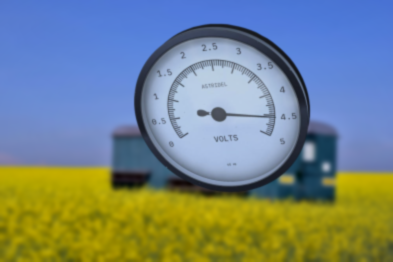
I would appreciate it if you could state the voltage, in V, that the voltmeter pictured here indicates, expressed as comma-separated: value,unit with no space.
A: 4.5,V
